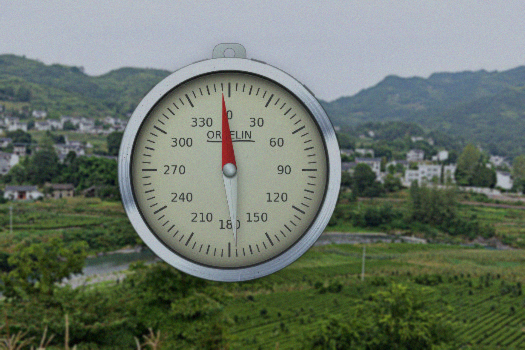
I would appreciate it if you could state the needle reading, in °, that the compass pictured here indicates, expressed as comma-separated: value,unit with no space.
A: 355,°
